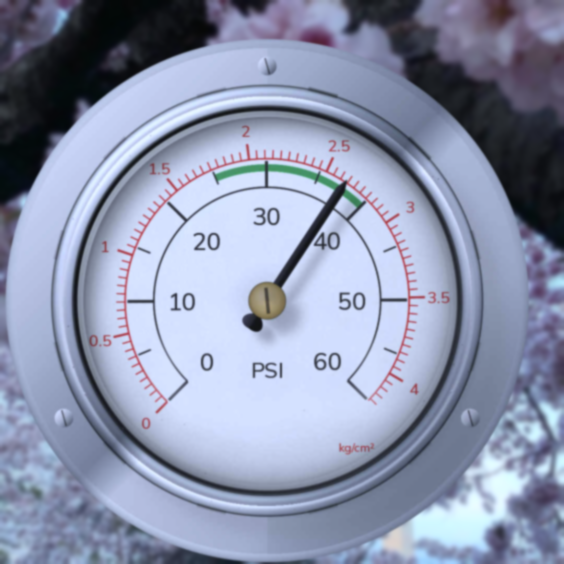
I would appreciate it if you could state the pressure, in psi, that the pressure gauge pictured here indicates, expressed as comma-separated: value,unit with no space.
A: 37.5,psi
